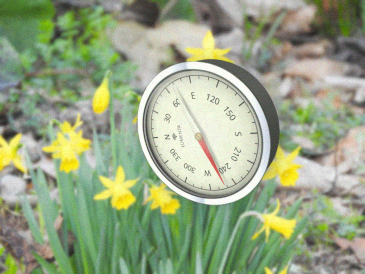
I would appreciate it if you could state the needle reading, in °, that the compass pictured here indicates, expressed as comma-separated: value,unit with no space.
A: 250,°
